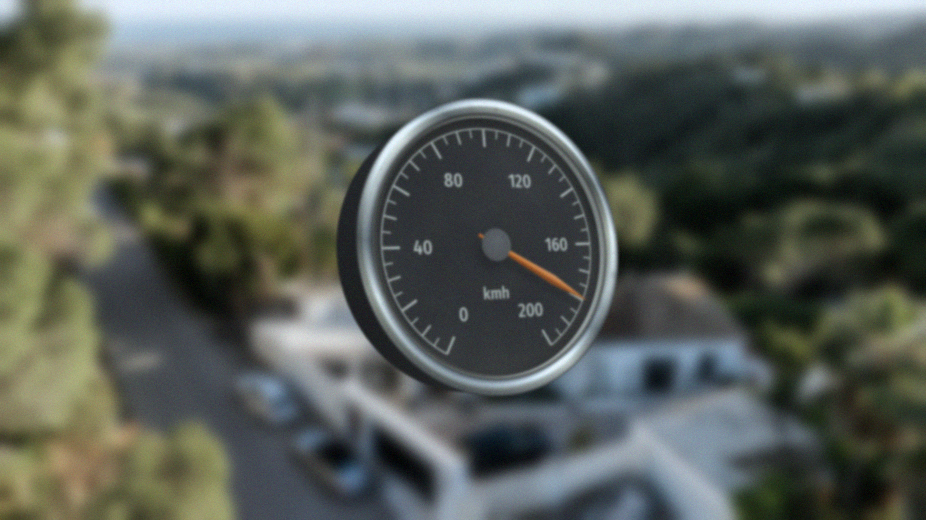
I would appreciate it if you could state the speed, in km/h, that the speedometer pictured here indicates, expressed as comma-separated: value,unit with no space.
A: 180,km/h
